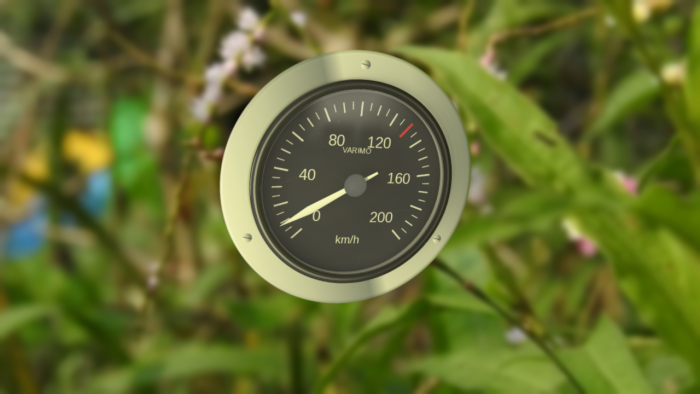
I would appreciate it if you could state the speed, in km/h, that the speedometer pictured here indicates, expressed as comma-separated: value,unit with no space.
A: 10,km/h
